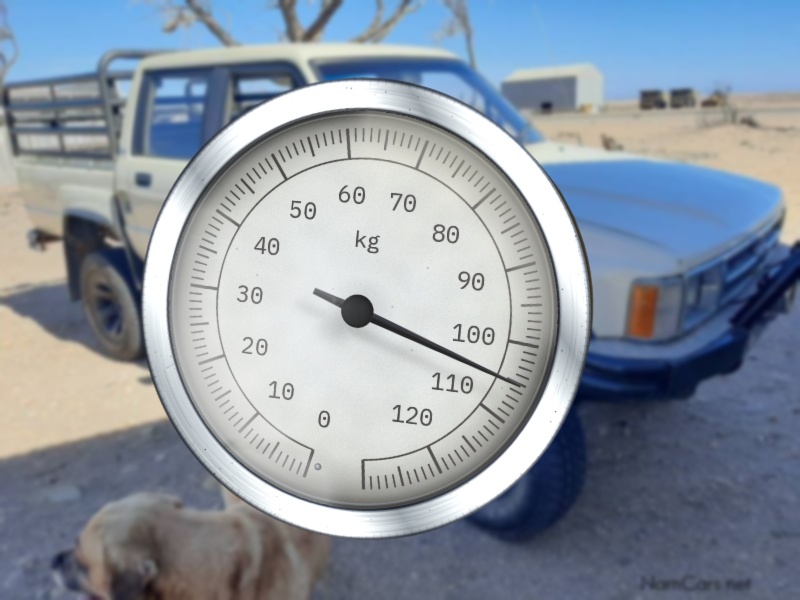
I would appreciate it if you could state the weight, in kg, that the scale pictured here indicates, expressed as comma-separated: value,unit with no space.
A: 105,kg
